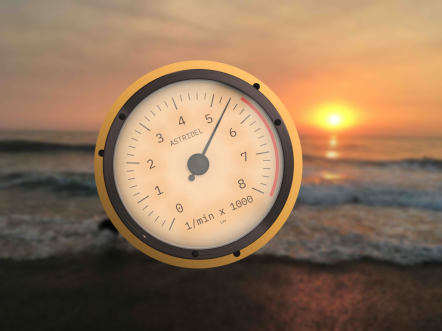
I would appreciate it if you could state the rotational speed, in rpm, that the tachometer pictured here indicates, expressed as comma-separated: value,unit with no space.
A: 5400,rpm
